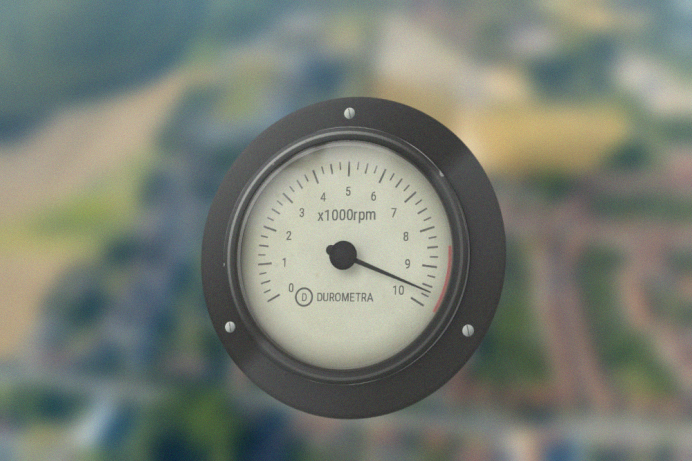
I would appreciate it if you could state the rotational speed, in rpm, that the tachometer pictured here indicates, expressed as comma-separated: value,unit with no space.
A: 9625,rpm
